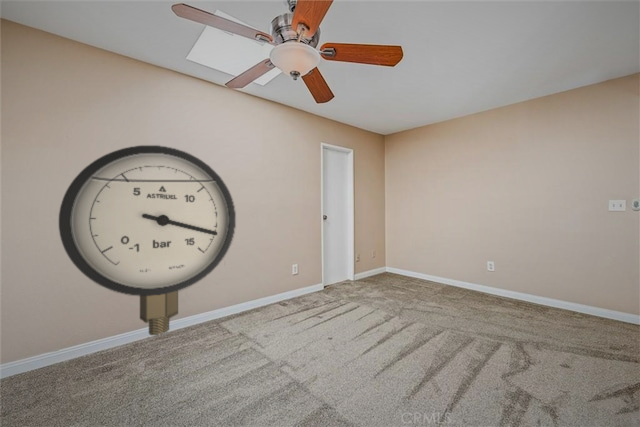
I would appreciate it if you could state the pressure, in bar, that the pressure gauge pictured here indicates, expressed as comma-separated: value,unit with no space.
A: 13.5,bar
